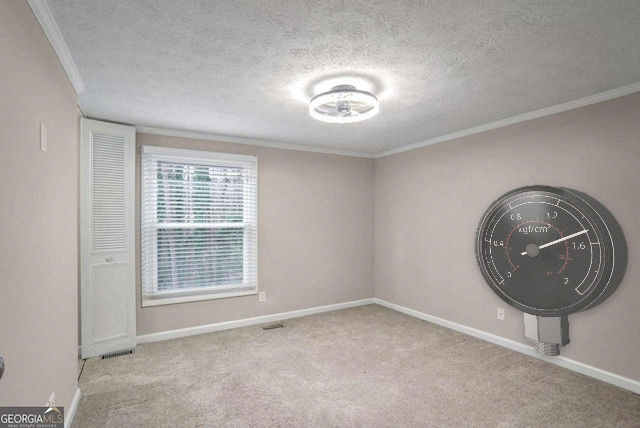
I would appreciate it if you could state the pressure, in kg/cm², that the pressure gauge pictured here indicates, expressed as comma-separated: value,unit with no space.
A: 1.5,kg/cm²
